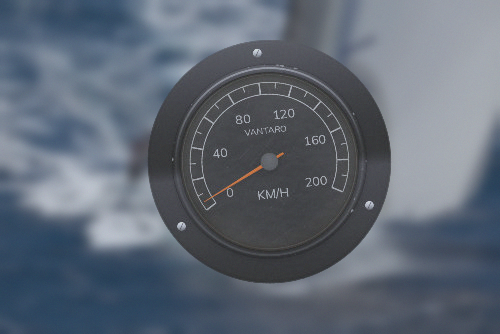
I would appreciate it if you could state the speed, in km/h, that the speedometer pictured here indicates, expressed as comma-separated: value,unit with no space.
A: 5,km/h
